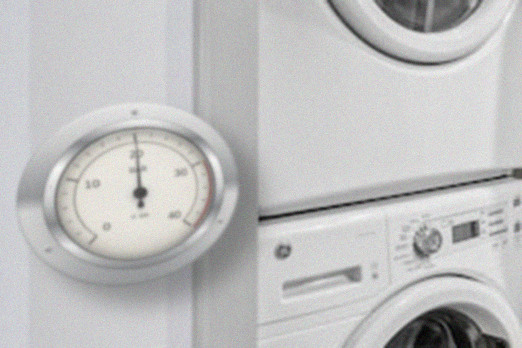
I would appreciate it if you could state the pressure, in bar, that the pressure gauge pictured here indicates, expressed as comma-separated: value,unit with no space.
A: 20,bar
